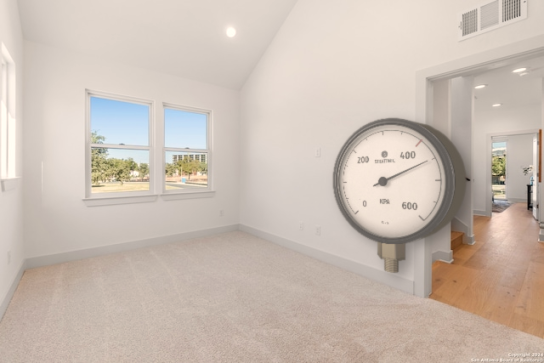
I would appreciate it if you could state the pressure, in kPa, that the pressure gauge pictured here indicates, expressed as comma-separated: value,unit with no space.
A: 450,kPa
